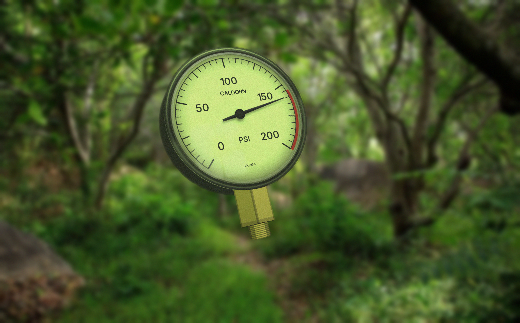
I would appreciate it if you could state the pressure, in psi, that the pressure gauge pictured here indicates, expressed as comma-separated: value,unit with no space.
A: 160,psi
